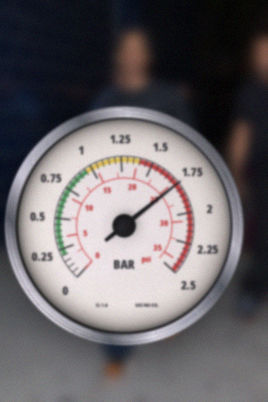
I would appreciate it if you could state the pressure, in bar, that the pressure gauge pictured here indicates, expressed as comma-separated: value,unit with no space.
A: 1.75,bar
